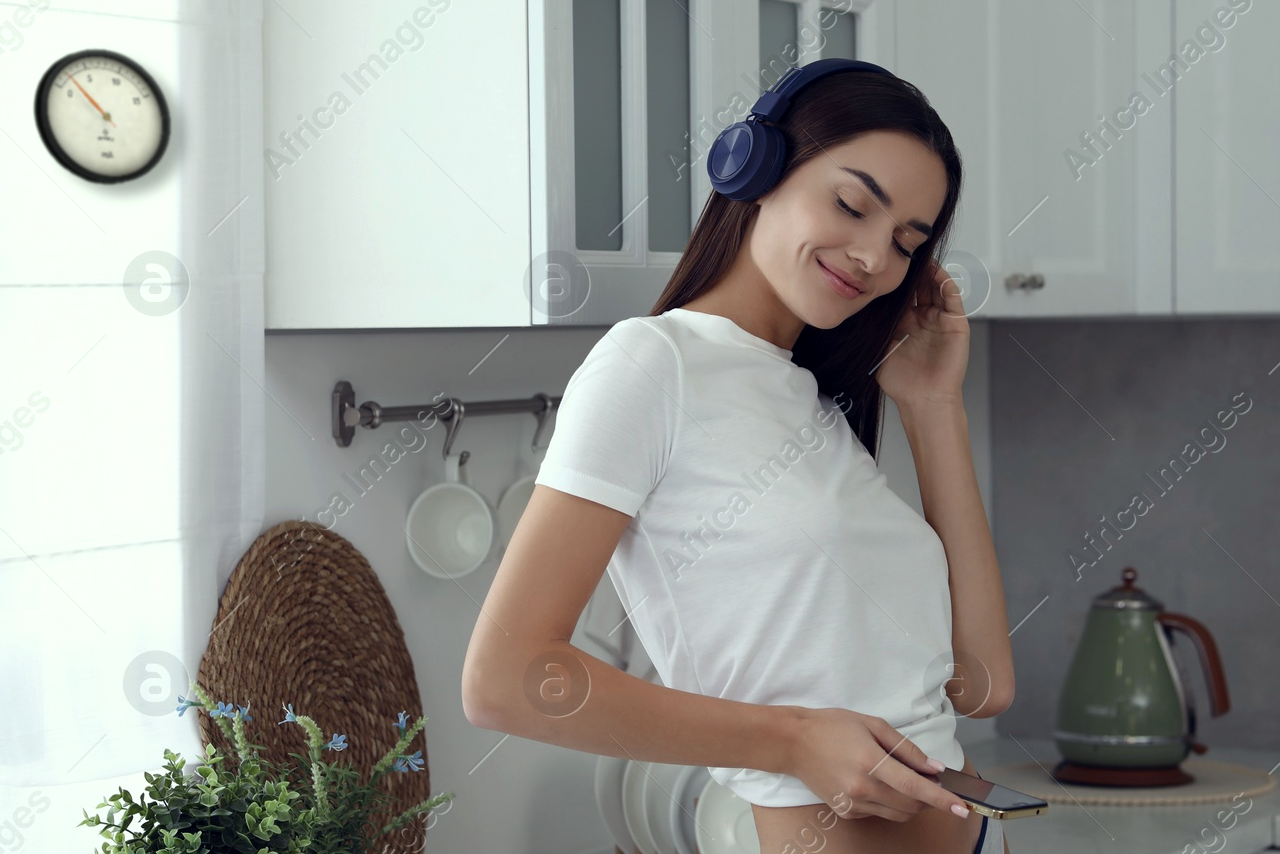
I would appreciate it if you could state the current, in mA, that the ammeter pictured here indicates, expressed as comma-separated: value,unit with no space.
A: 2,mA
